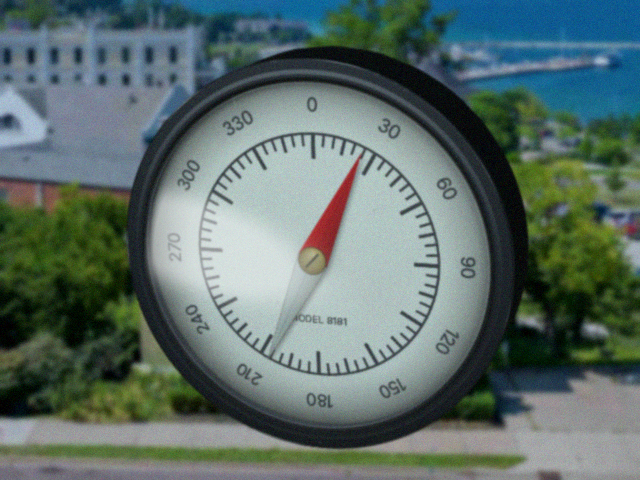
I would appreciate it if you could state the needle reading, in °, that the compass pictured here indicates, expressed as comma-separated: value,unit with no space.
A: 25,°
